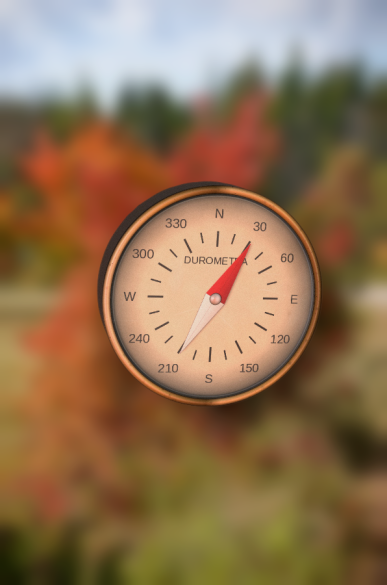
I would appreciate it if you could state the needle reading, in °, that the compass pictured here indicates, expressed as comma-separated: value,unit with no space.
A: 30,°
